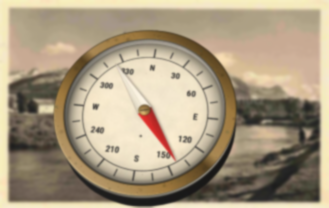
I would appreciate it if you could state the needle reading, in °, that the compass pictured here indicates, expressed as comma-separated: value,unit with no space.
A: 142.5,°
